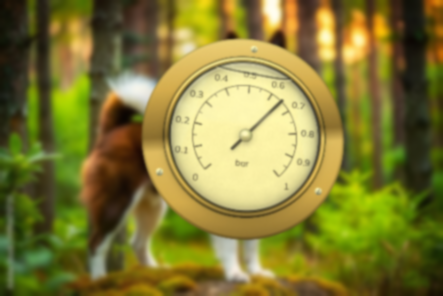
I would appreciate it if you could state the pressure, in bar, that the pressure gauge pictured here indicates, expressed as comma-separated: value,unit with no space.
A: 0.65,bar
